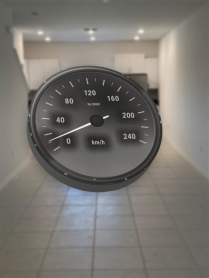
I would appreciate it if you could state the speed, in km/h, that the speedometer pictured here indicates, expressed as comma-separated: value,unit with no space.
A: 10,km/h
